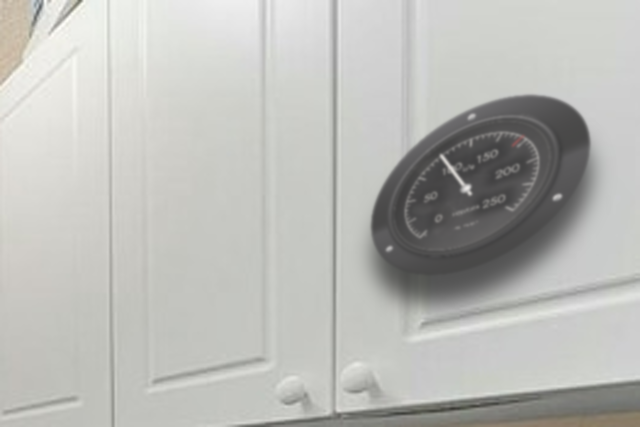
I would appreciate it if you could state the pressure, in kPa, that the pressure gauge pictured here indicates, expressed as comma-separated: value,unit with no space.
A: 100,kPa
